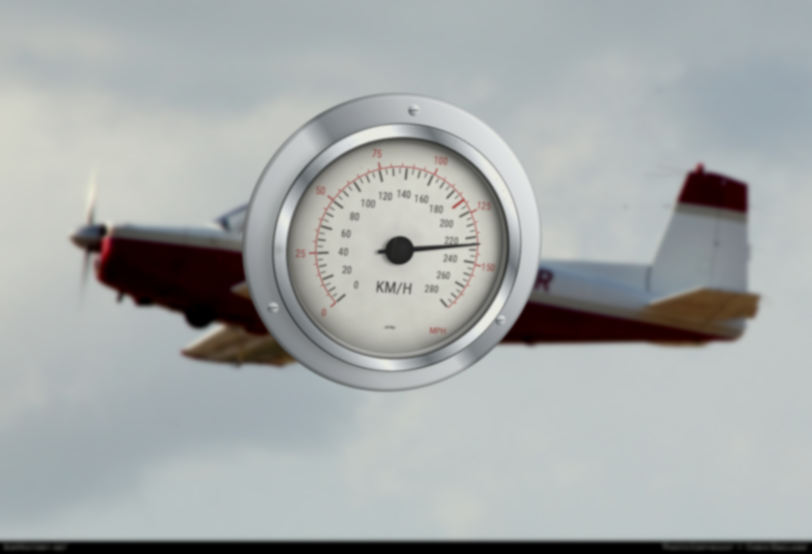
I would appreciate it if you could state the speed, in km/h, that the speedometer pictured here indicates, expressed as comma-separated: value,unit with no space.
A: 225,km/h
